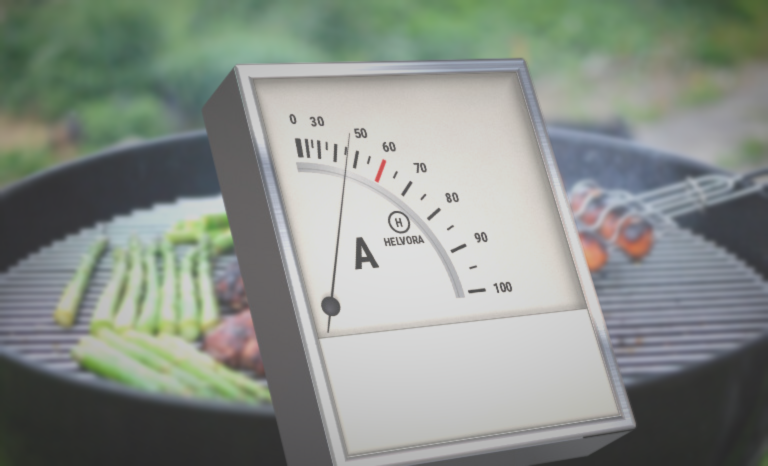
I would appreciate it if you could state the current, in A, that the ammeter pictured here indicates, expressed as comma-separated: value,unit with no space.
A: 45,A
